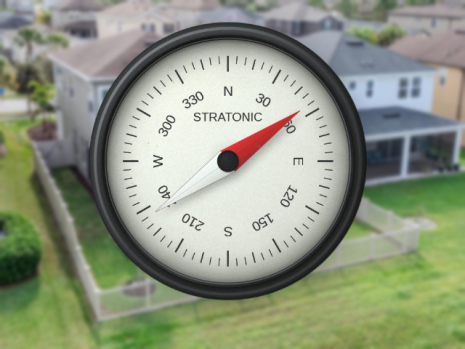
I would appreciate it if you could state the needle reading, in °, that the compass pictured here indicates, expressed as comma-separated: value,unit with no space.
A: 55,°
